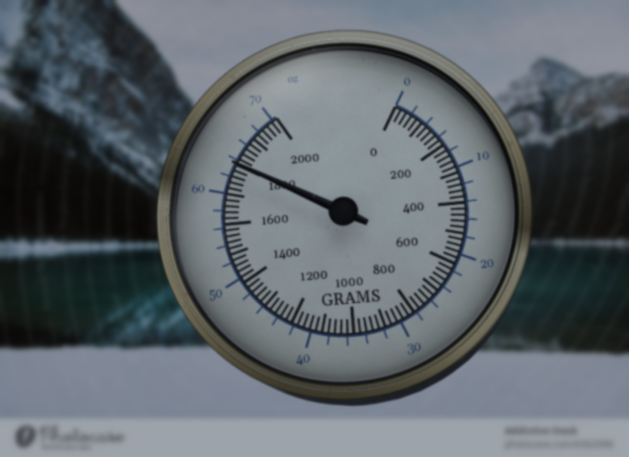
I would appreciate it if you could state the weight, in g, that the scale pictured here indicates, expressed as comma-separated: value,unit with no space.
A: 1800,g
